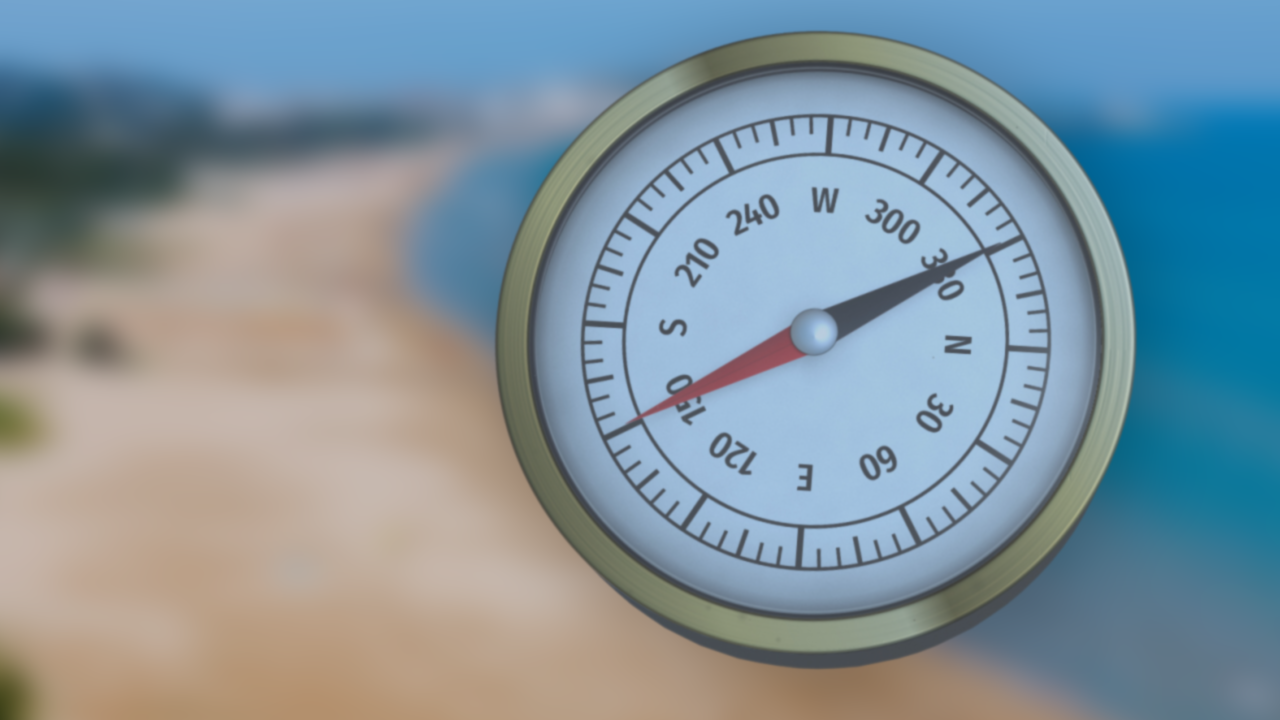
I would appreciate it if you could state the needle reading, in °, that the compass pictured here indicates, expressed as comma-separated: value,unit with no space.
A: 150,°
